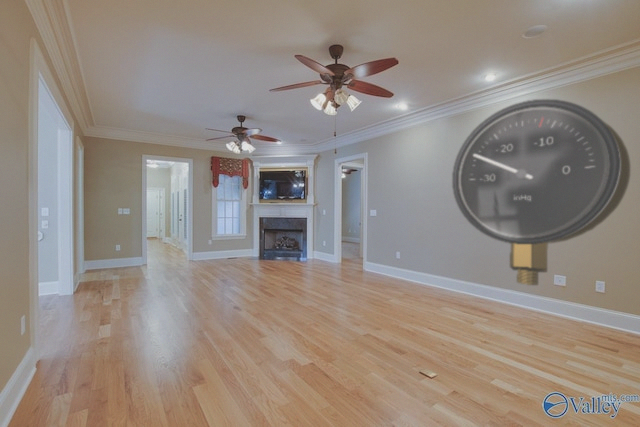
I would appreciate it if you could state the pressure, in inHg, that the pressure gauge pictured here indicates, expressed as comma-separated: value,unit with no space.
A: -25,inHg
